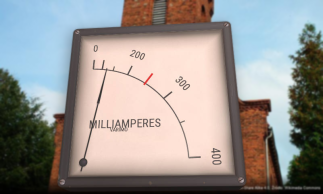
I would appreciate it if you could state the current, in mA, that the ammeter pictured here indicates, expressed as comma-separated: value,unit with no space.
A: 125,mA
